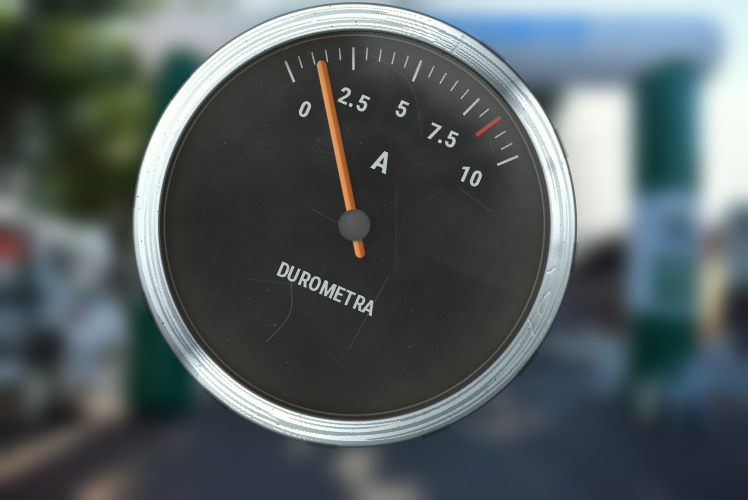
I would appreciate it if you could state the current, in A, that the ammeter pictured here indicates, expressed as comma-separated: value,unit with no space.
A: 1.25,A
